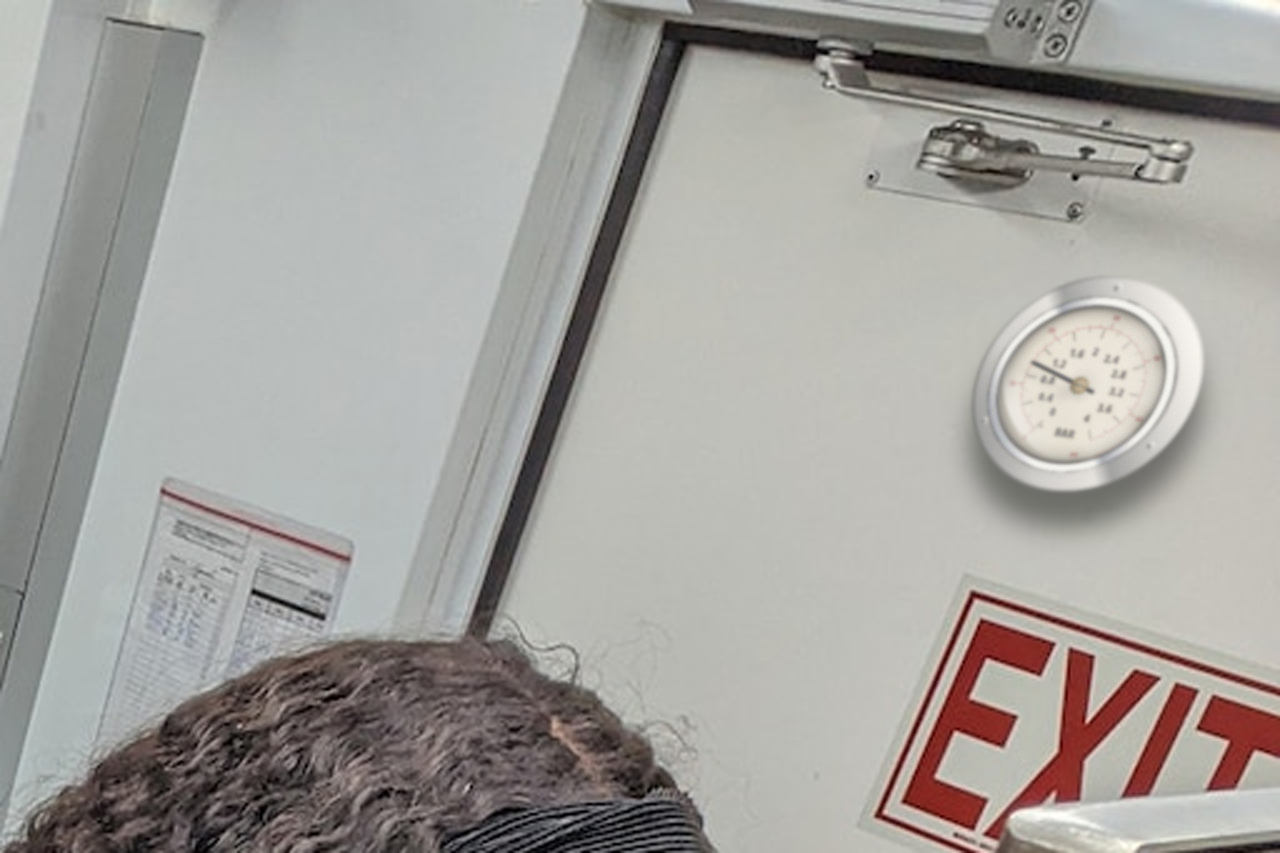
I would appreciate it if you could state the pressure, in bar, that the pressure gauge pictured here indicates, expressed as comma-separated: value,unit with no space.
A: 1,bar
